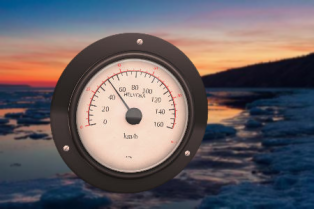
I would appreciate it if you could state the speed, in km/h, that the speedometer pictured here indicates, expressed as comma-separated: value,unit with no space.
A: 50,km/h
